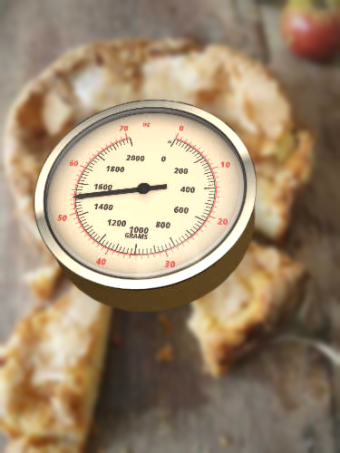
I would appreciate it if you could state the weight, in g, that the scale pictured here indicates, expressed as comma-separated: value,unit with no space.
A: 1500,g
